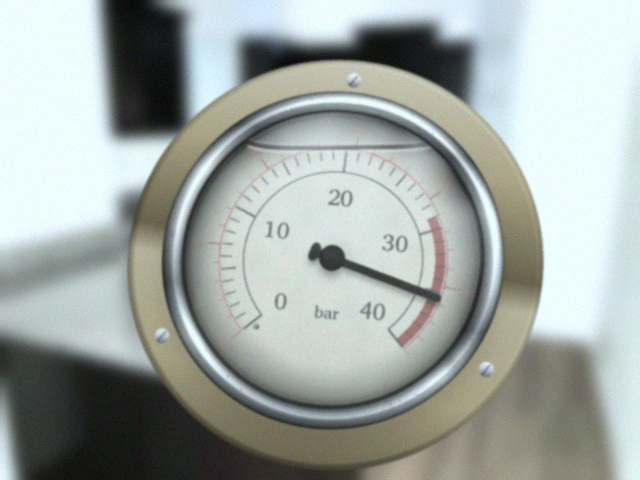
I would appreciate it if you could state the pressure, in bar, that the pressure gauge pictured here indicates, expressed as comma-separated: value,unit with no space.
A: 35.5,bar
